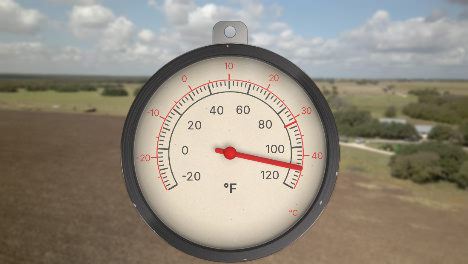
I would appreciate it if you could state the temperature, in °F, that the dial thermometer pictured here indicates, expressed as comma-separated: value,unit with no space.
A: 110,°F
